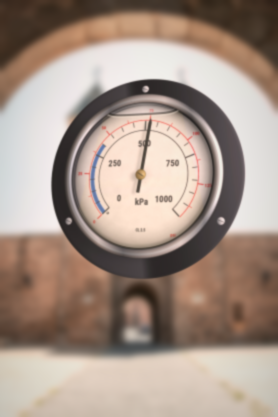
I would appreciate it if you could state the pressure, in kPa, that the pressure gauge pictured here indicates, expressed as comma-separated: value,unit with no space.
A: 525,kPa
